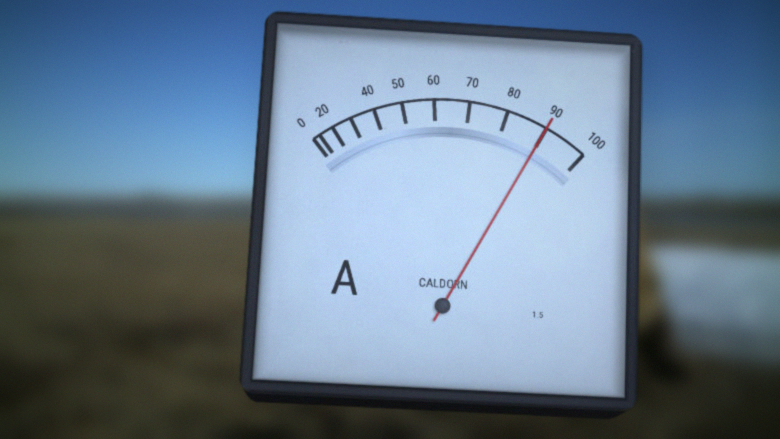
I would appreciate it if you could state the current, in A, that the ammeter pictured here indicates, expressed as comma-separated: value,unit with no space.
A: 90,A
